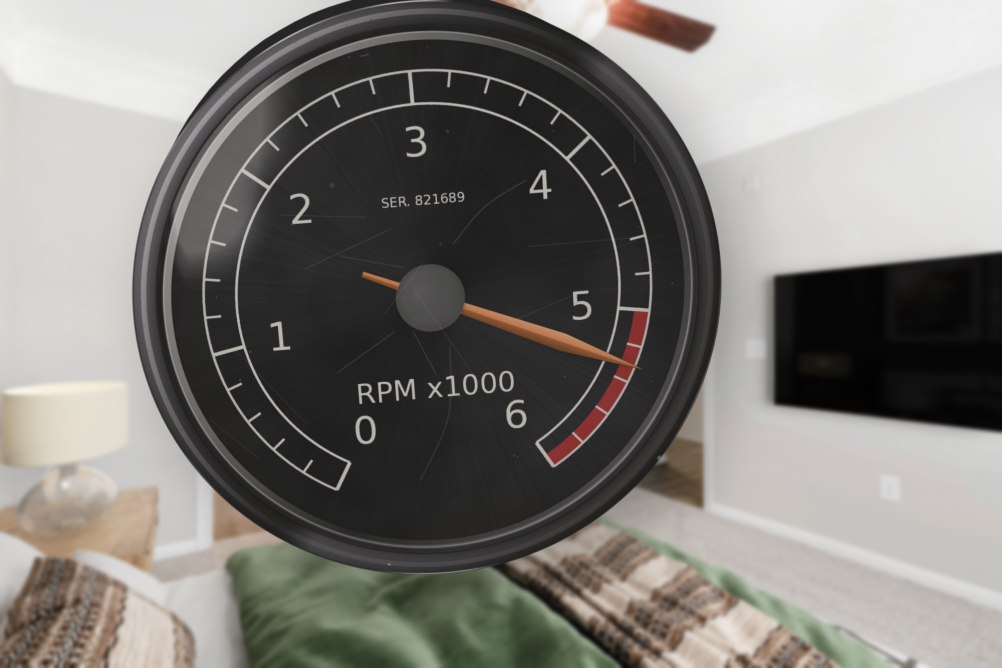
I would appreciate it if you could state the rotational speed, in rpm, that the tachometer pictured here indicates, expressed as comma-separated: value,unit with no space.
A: 5300,rpm
